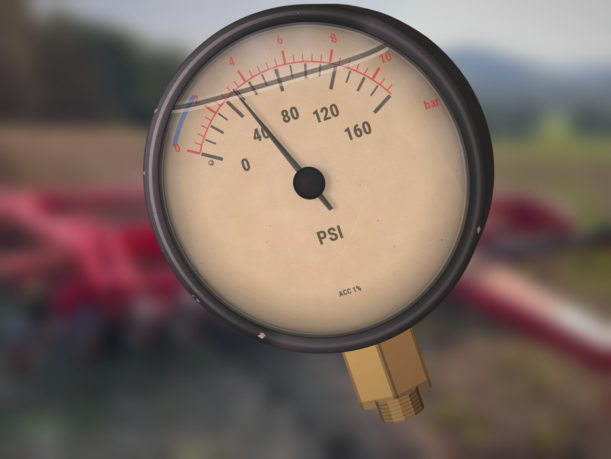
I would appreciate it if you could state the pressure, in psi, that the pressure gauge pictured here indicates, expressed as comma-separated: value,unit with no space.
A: 50,psi
